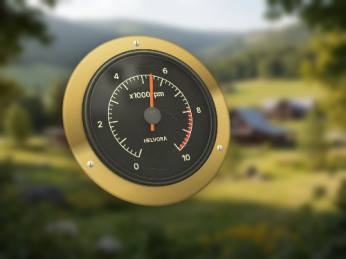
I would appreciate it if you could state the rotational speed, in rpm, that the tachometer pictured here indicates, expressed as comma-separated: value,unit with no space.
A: 5400,rpm
